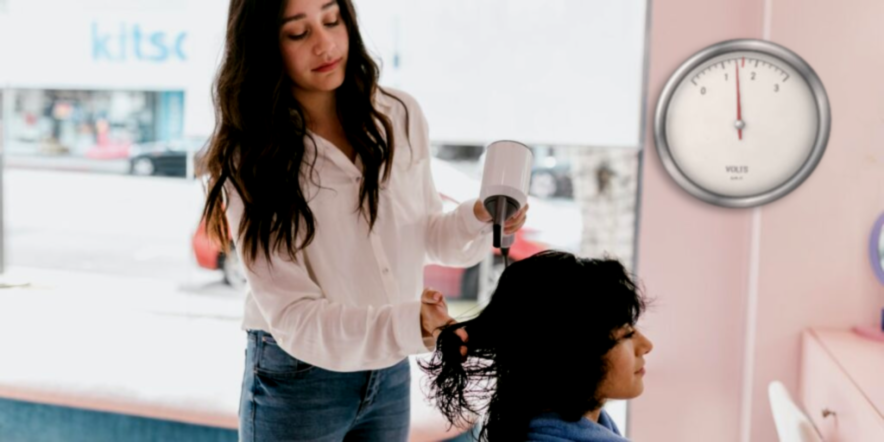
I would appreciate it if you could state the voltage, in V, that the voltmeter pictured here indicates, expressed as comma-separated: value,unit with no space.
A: 1.4,V
